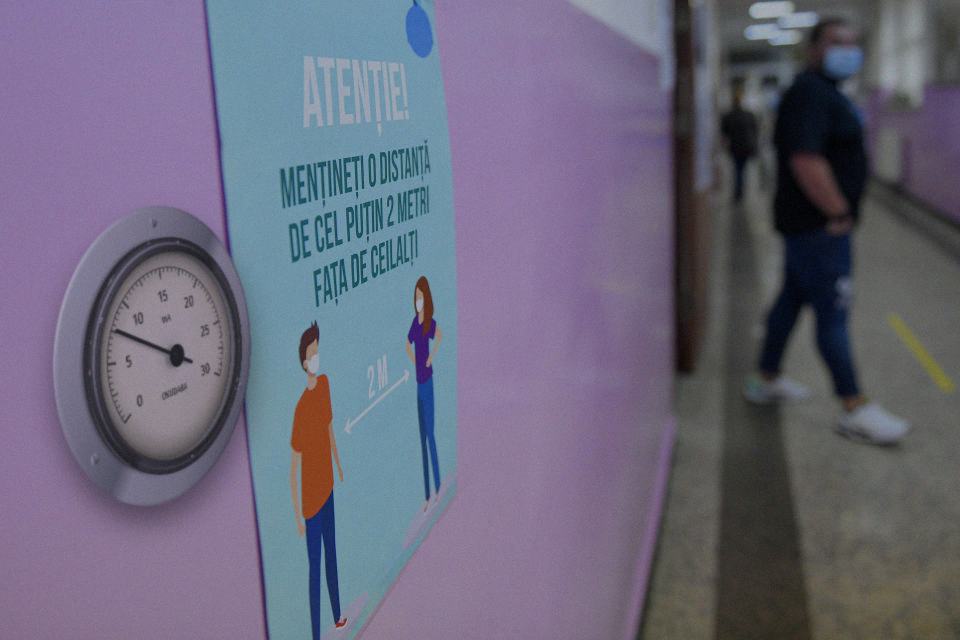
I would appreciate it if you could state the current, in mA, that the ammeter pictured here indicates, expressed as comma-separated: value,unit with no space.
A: 7.5,mA
